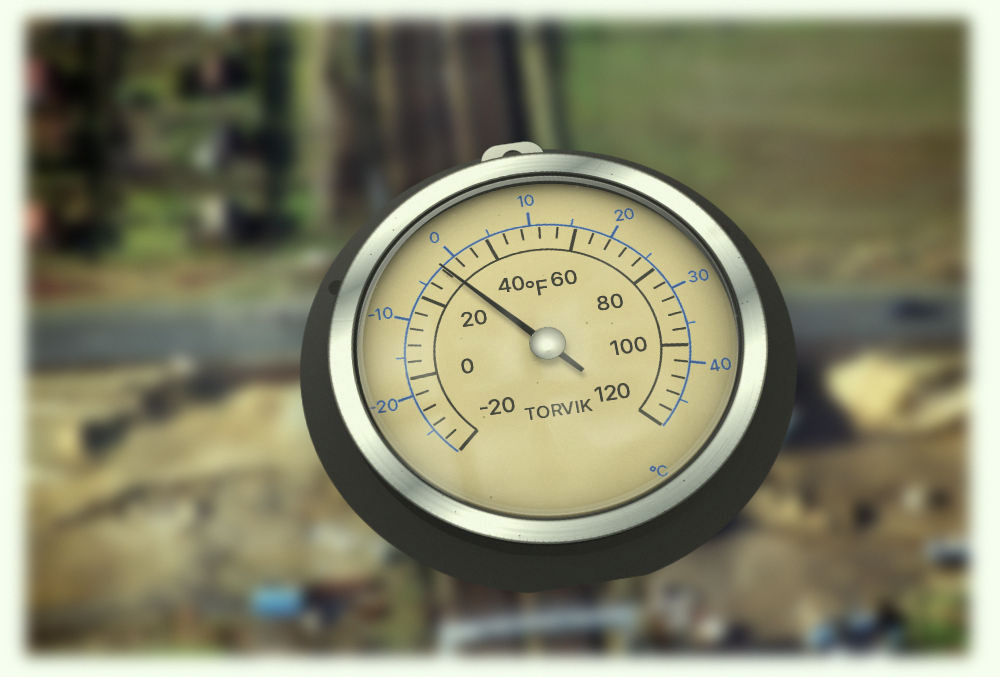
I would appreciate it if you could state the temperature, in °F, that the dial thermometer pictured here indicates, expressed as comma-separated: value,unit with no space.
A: 28,°F
